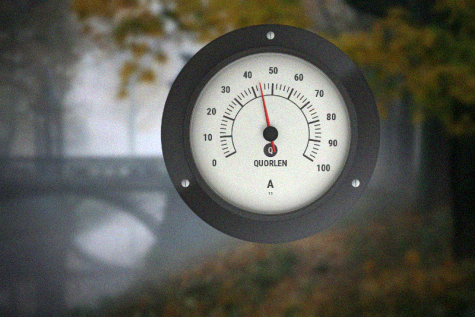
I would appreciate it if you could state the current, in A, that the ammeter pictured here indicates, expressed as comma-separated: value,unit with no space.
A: 44,A
